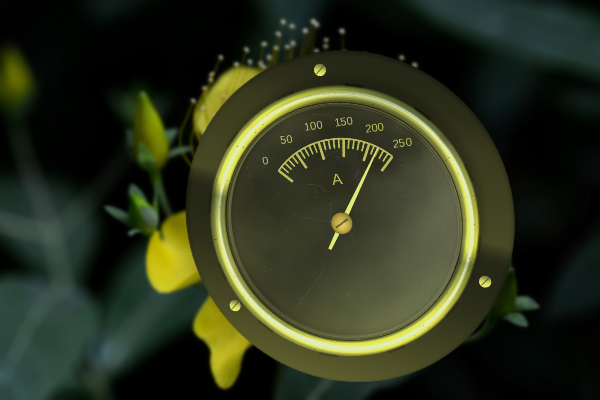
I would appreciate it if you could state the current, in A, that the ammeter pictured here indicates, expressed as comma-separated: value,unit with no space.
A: 220,A
